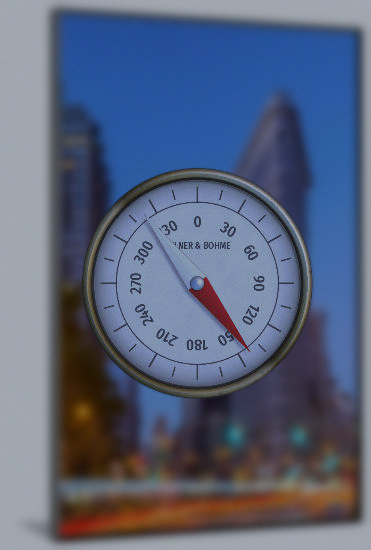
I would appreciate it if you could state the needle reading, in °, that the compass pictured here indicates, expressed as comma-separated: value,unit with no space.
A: 142.5,°
